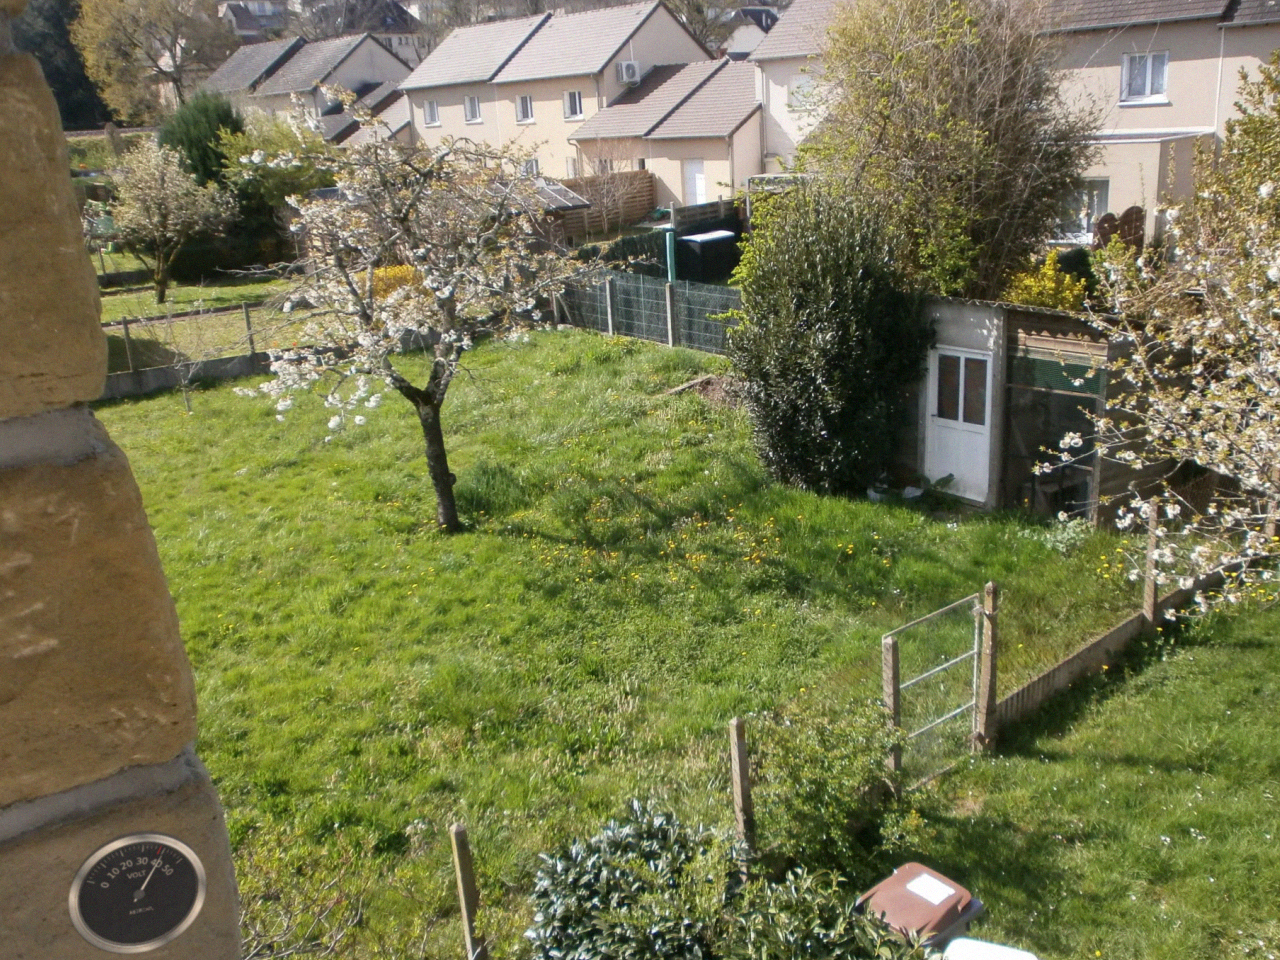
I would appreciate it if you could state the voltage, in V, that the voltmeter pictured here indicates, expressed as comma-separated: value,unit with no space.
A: 40,V
